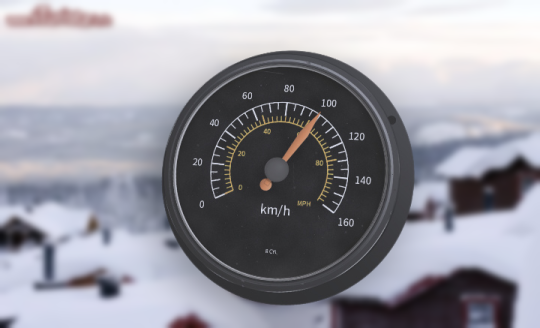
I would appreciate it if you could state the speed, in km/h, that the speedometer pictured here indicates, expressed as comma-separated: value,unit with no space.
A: 100,km/h
